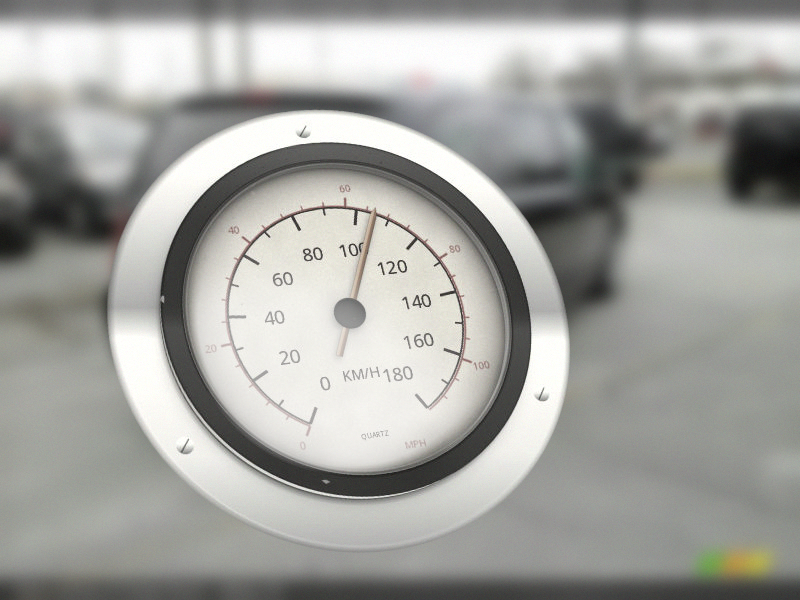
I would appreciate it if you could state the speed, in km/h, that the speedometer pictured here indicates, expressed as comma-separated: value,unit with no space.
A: 105,km/h
